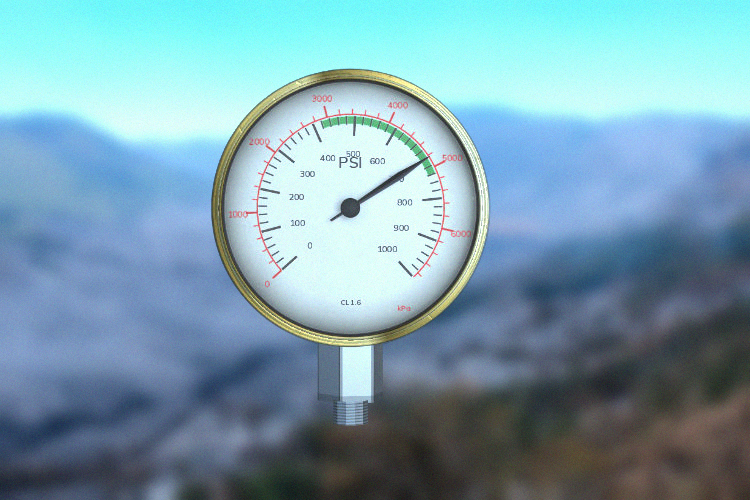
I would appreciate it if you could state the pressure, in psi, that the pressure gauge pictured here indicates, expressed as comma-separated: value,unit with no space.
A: 700,psi
